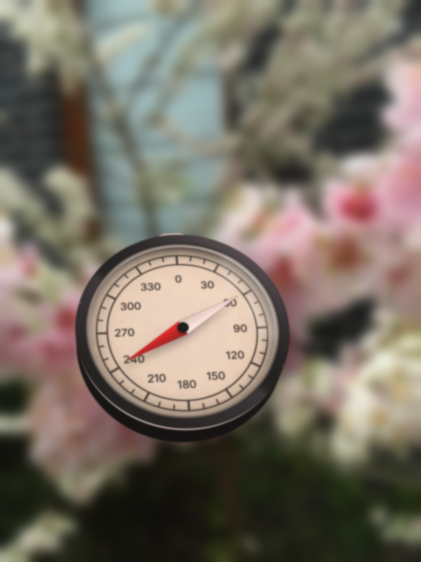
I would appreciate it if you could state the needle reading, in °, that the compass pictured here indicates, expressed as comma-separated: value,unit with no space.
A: 240,°
